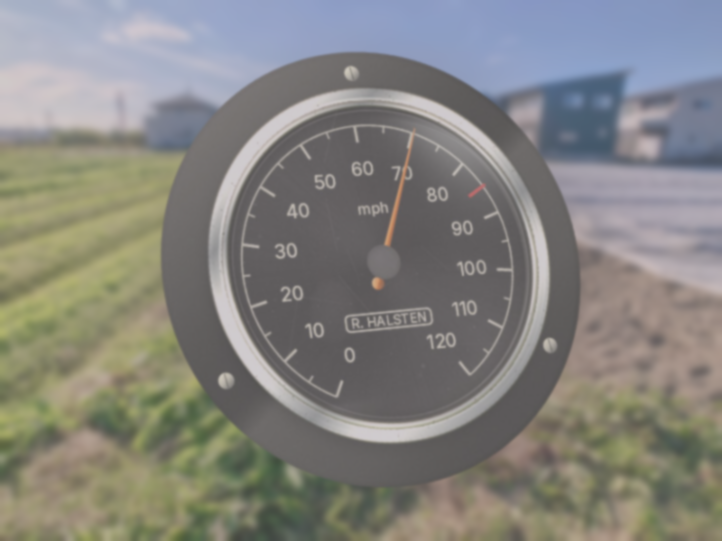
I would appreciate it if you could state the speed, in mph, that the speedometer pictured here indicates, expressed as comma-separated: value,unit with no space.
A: 70,mph
